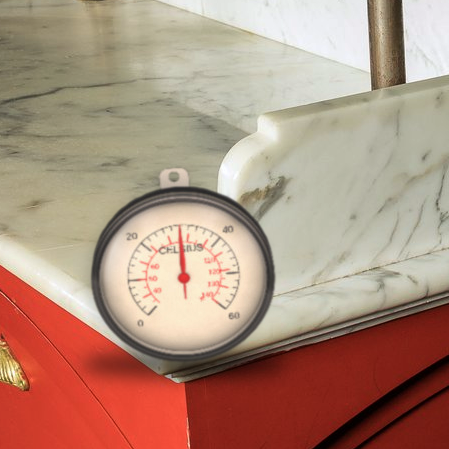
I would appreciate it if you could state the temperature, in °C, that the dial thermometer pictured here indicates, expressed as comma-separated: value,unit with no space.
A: 30,°C
